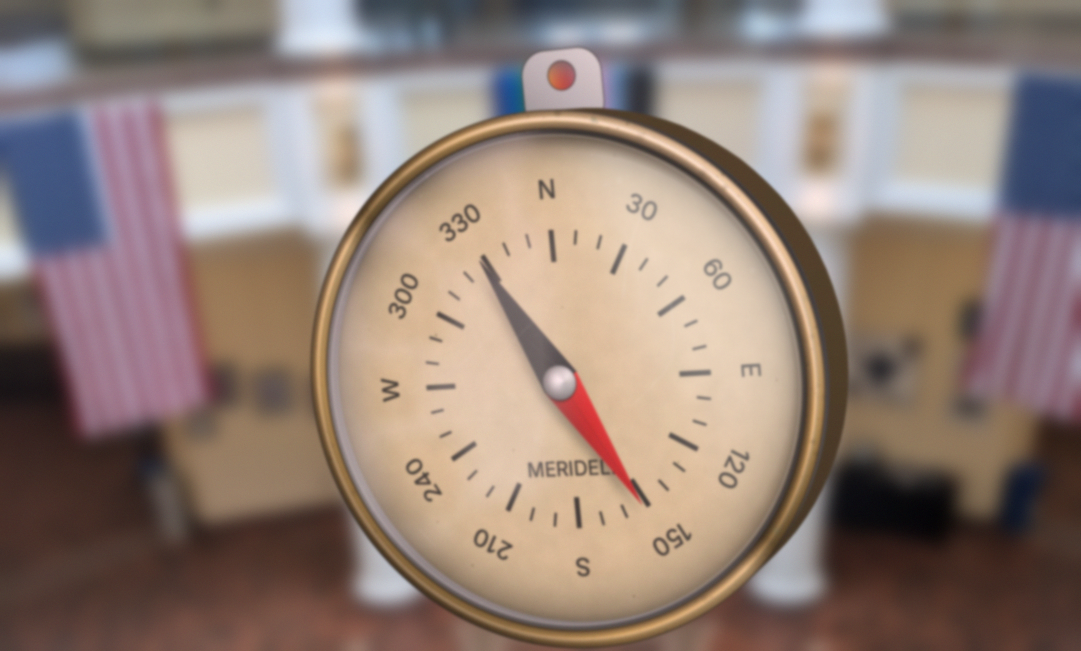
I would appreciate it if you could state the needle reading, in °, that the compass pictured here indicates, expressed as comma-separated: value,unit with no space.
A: 150,°
